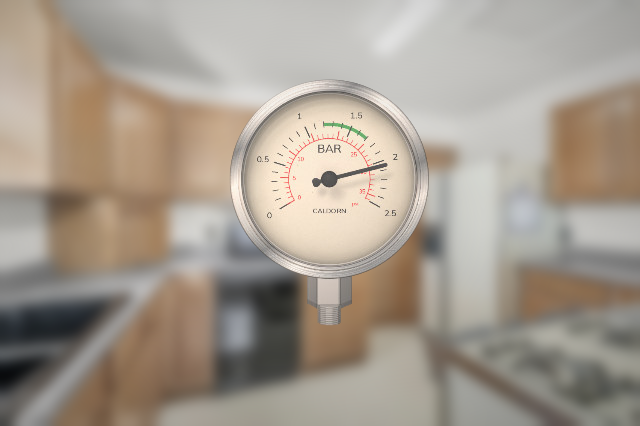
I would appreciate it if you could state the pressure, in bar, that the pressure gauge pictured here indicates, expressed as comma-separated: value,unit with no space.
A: 2.05,bar
